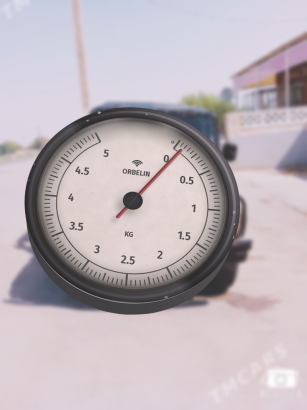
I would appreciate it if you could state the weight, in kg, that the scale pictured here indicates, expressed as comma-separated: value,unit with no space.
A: 0.1,kg
